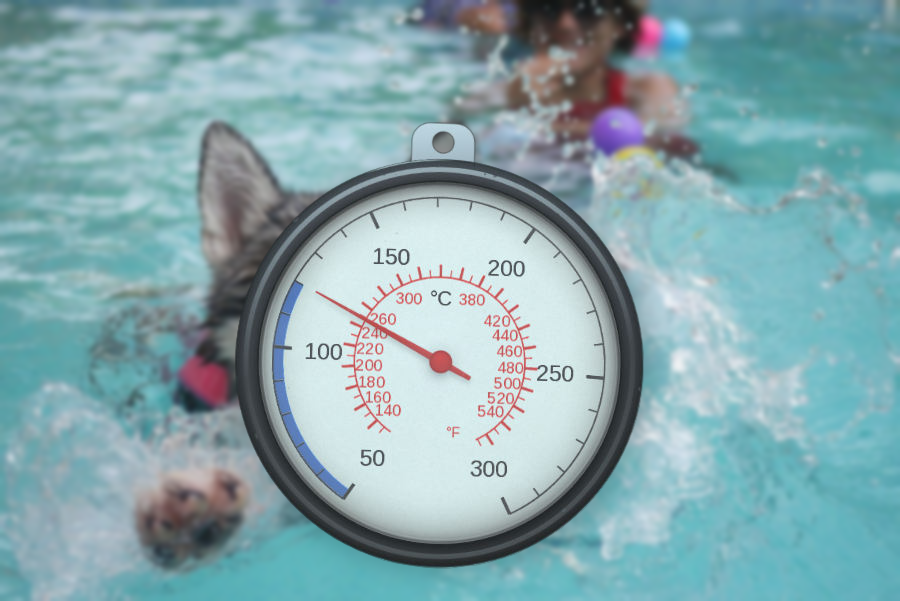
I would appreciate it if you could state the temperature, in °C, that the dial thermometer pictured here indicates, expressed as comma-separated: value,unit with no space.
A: 120,°C
